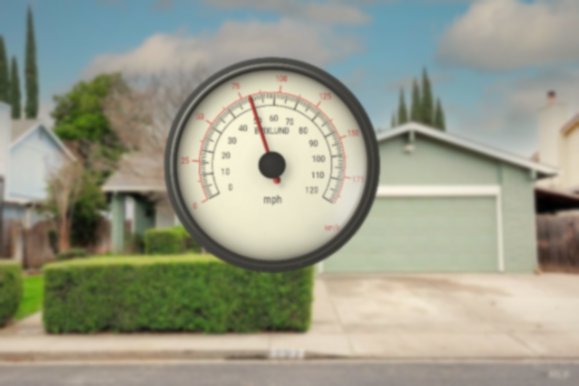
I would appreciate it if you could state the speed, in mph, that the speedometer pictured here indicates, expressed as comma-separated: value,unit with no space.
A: 50,mph
